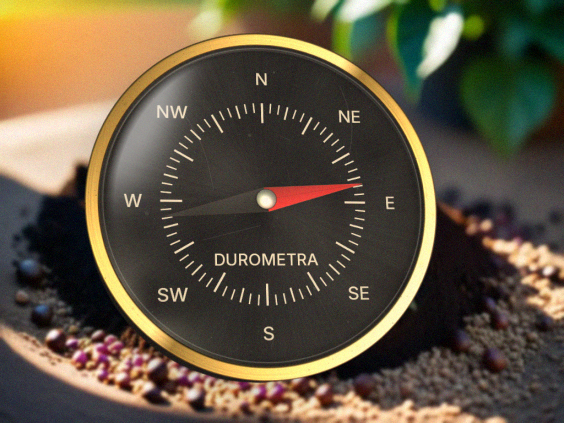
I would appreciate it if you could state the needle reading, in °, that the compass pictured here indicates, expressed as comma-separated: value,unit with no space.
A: 80,°
